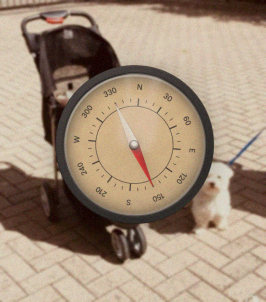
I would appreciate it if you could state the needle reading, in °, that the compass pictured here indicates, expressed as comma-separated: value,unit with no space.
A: 150,°
